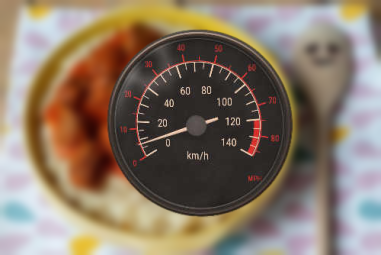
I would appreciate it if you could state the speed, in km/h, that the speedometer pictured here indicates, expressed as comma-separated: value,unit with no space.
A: 7.5,km/h
